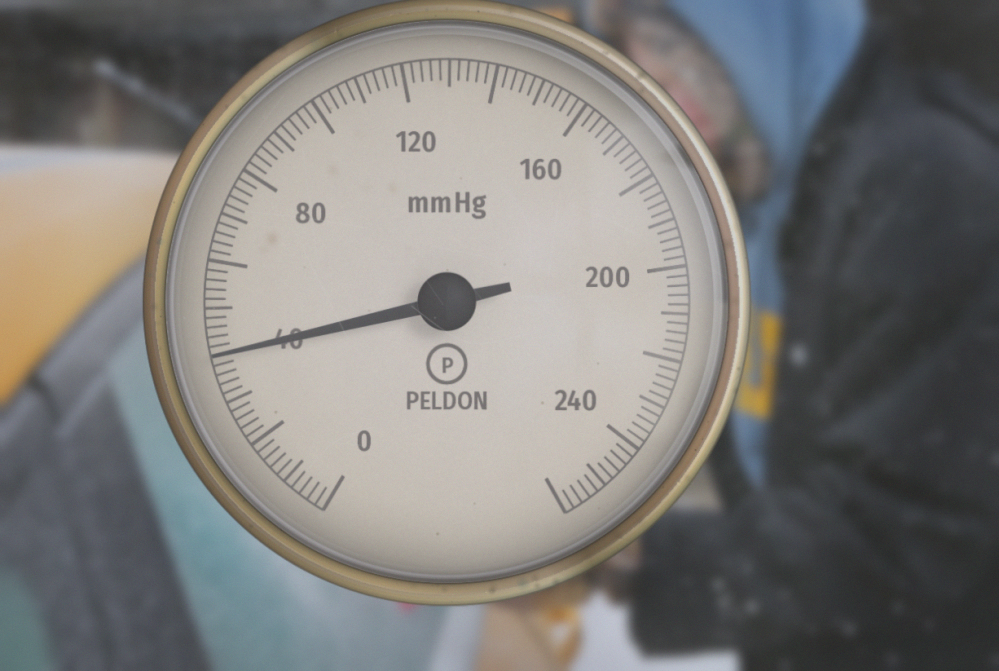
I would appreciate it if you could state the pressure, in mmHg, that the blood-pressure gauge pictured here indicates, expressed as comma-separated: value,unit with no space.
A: 40,mmHg
